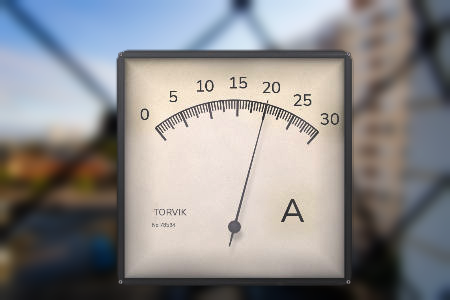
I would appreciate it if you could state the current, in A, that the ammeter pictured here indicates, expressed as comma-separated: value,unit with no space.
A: 20,A
